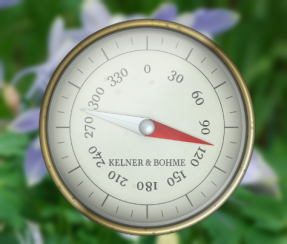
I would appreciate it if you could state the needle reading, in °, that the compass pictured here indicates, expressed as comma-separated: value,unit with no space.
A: 105,°
